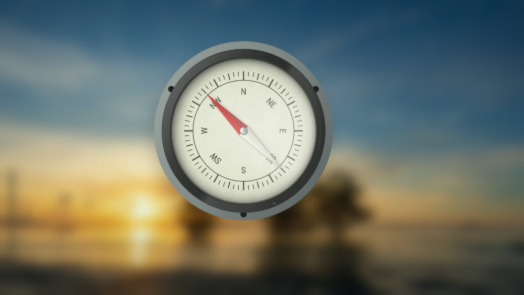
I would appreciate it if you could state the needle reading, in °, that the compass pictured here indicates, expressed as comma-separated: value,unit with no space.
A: 315,°
